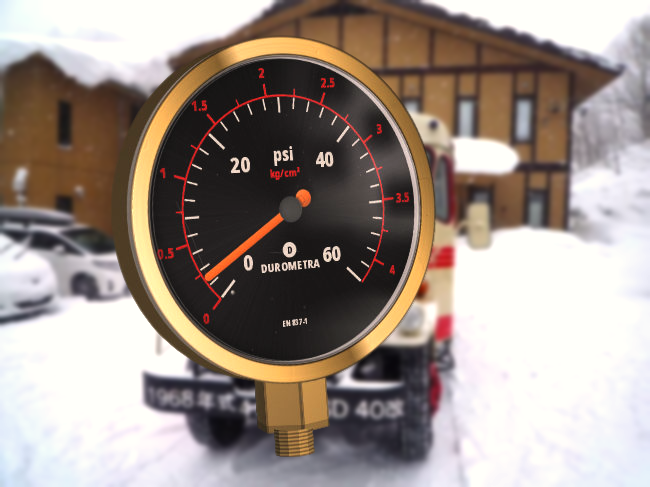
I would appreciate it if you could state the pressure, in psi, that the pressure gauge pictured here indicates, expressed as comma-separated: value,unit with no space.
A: 3,psi
